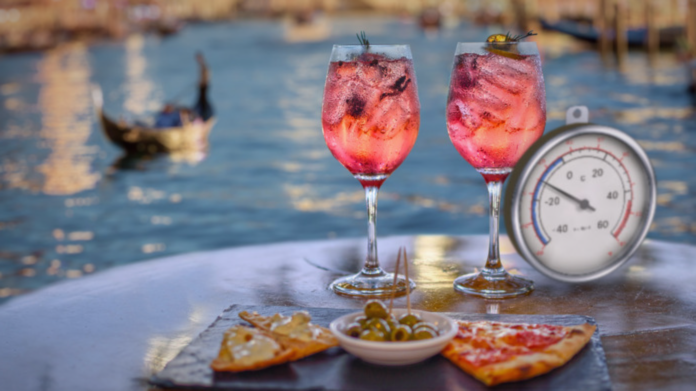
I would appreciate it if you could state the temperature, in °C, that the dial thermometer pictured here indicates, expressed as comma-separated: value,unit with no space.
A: -12,°C
